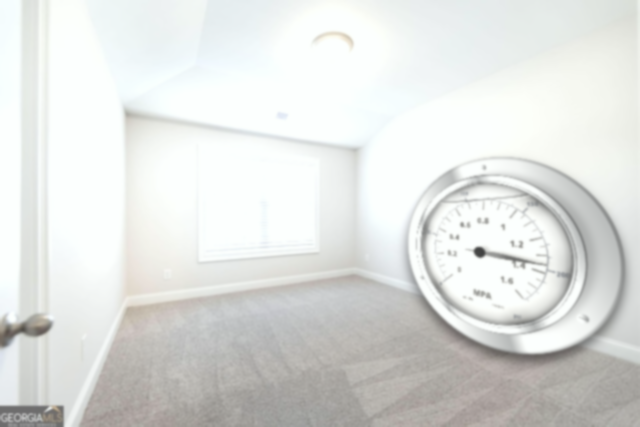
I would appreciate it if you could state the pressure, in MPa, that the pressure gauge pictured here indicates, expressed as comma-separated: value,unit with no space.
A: 1.35,MPa
